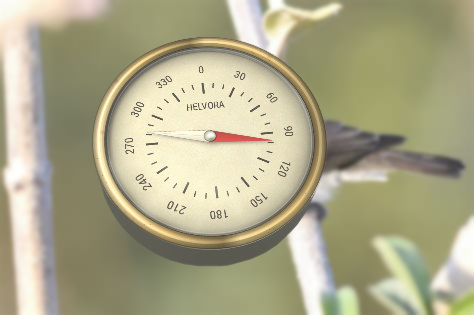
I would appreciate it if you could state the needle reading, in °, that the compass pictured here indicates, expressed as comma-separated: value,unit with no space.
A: 100,°
